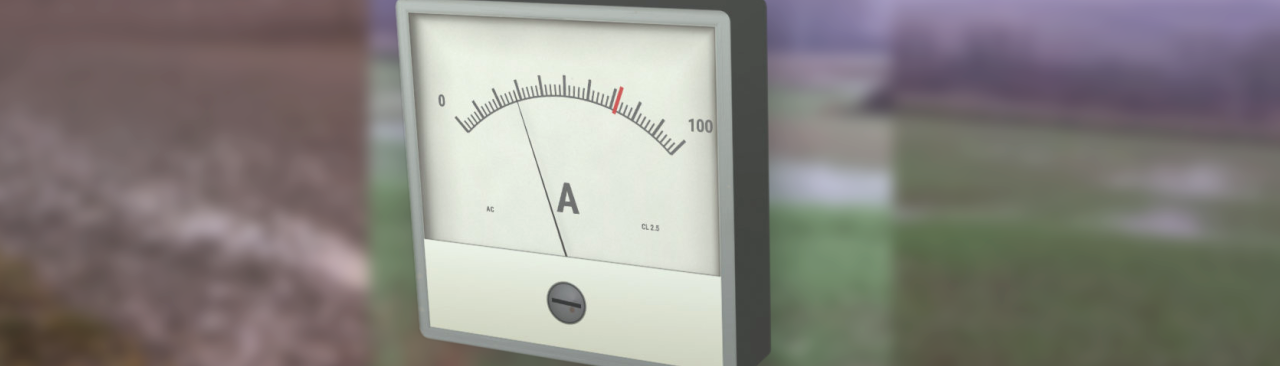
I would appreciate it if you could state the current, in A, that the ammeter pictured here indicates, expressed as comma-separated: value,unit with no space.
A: 30,A
